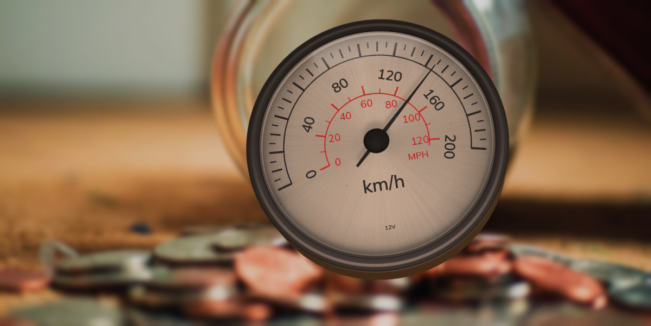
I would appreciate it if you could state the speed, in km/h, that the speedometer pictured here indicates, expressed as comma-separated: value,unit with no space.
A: 145,km/h
